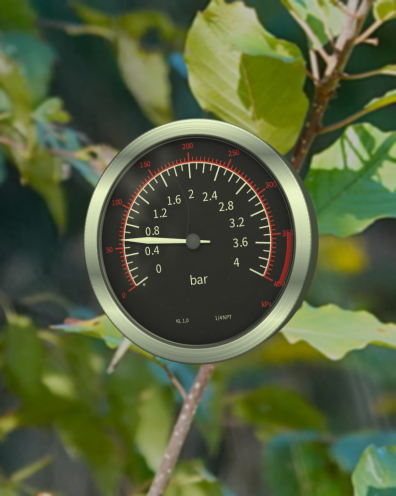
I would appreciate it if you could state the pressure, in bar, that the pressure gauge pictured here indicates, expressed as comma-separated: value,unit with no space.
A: 0.6,bar
